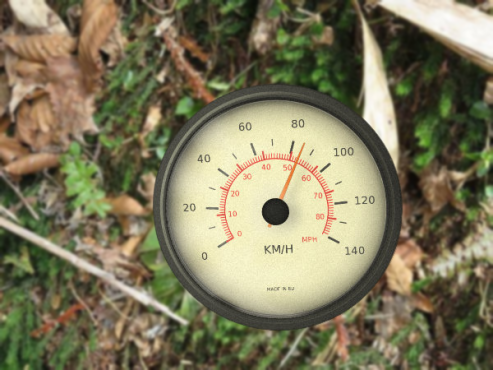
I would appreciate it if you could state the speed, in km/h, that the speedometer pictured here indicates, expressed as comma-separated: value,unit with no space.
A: 85,km/h
